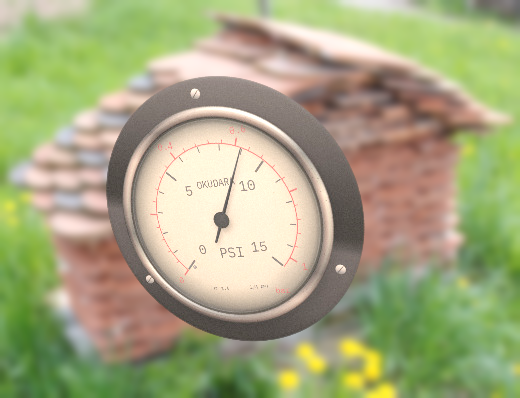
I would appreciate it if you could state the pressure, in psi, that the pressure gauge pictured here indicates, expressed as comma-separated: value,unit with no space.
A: 9,psi
